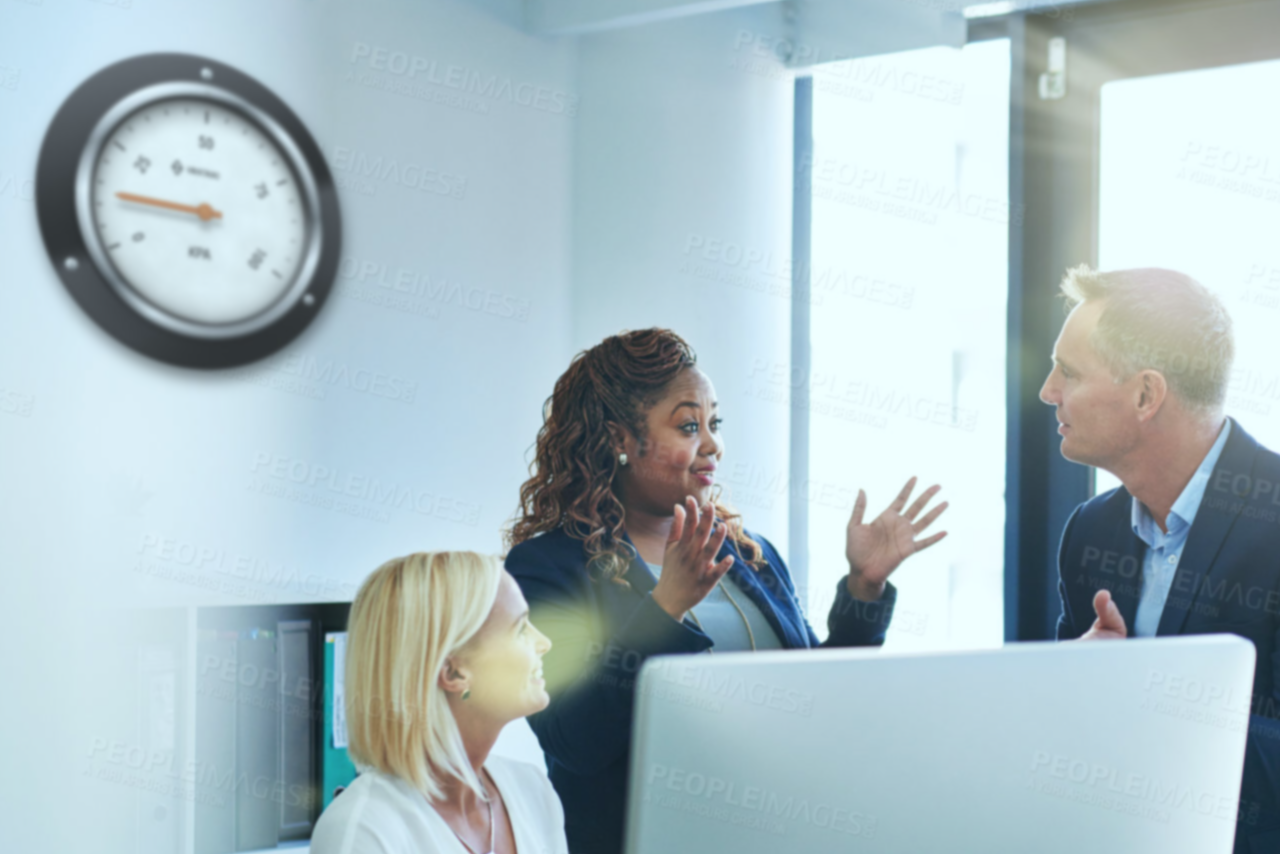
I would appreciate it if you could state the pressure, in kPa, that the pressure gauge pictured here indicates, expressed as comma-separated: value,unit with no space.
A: 12.5,kPa
